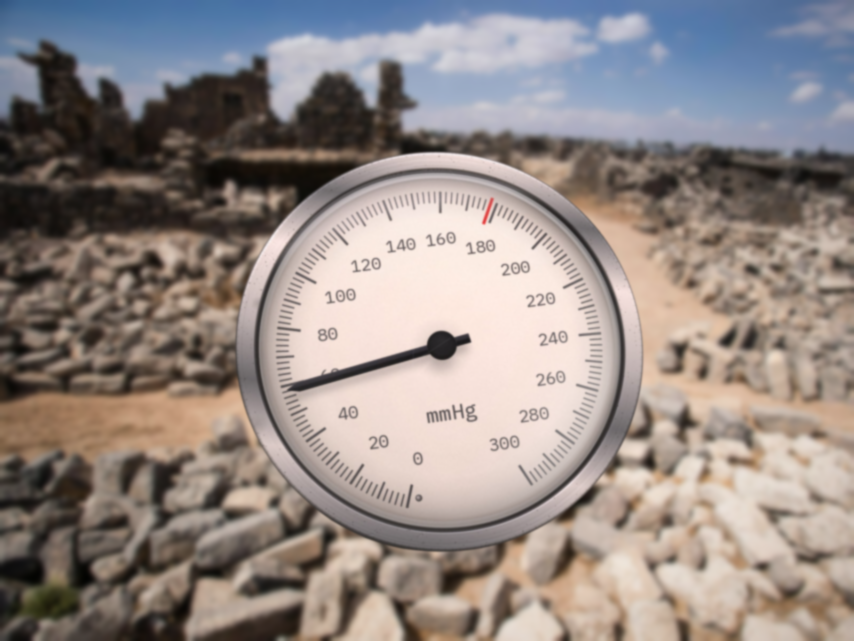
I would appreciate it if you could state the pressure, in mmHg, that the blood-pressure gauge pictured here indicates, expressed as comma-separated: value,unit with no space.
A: 58,mmHg
